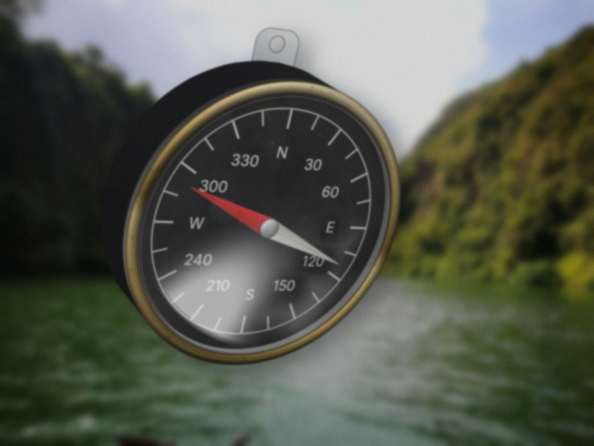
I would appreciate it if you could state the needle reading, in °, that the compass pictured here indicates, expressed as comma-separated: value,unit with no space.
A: 292.5,°
